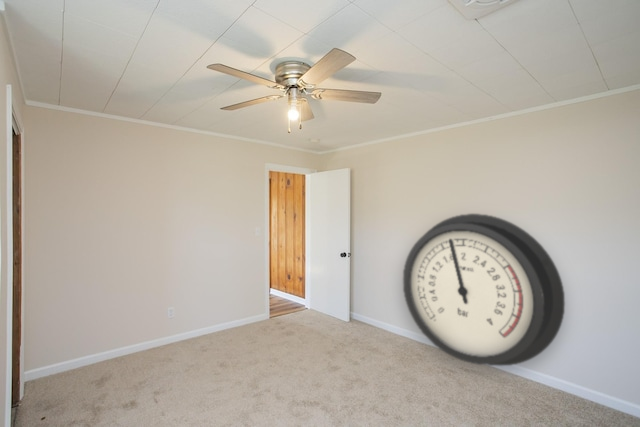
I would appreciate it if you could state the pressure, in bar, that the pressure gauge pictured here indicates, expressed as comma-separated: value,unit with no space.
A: 1.8,bar
